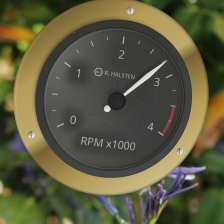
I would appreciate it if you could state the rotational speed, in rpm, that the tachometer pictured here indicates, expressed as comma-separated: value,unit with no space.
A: 2750,rpm
